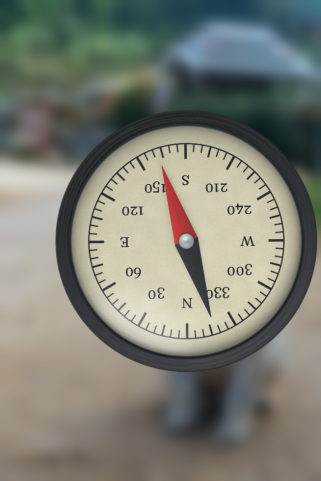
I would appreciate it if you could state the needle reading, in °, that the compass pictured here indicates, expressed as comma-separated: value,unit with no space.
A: 162.5,°
